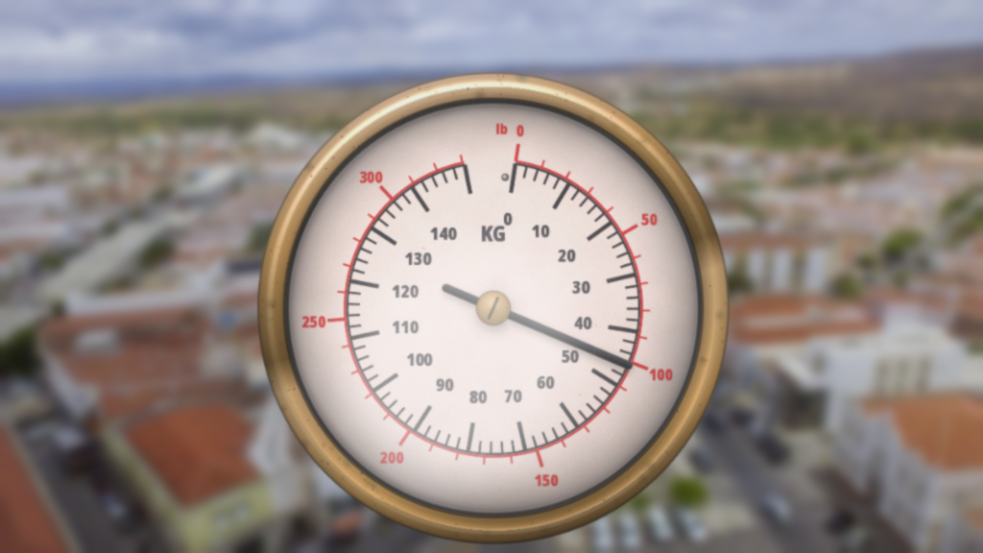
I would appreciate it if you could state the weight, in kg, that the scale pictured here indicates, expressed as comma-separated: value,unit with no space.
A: 46,kg
